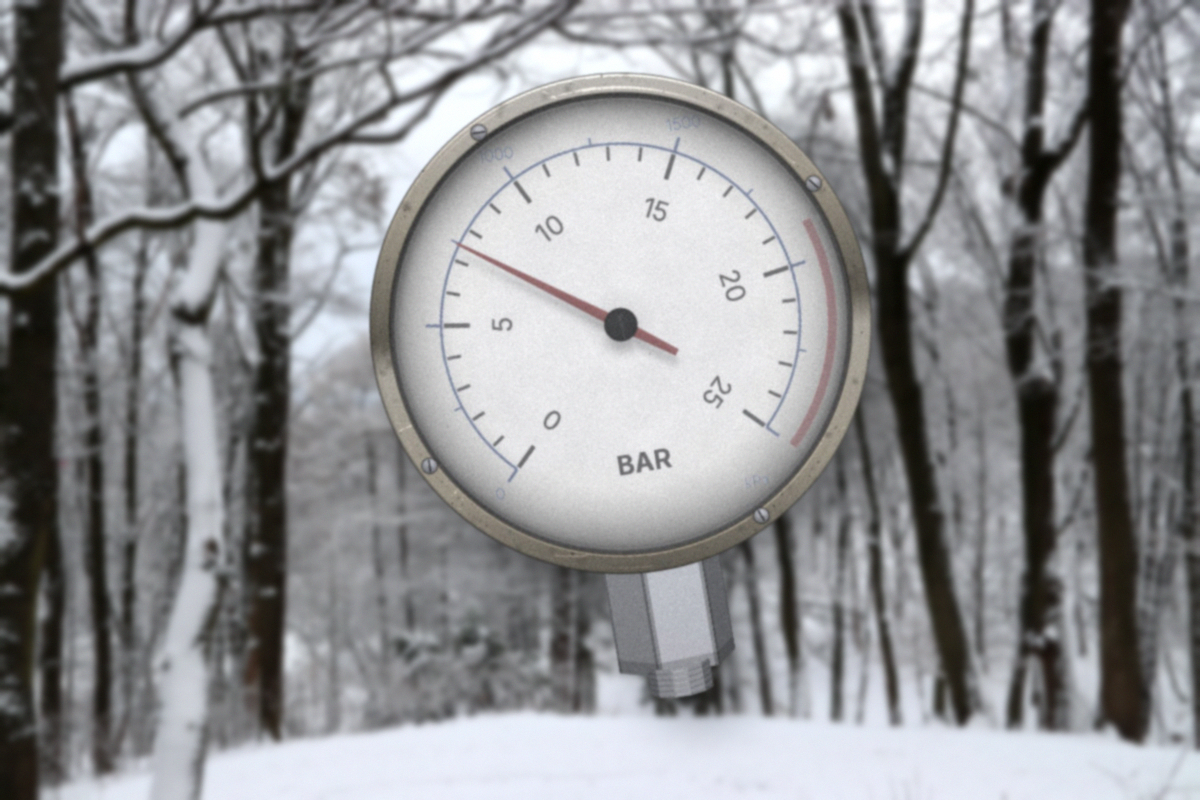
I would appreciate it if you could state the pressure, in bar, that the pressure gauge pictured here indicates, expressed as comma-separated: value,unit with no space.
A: 7.5,bar
